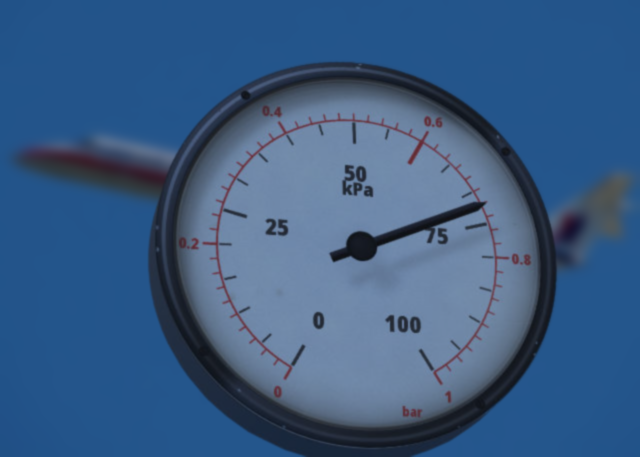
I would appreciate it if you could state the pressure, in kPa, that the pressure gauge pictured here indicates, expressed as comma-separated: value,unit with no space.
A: 72.5,kPa
